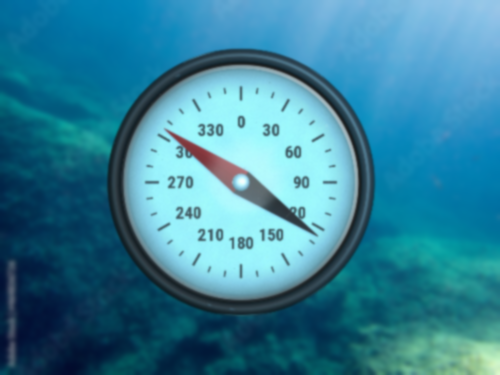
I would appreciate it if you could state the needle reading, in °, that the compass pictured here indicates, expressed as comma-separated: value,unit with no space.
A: 305,°
